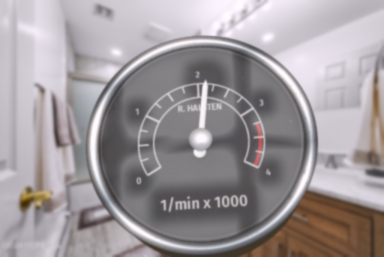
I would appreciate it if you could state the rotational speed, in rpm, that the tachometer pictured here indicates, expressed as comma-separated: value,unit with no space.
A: 2125,rpm
